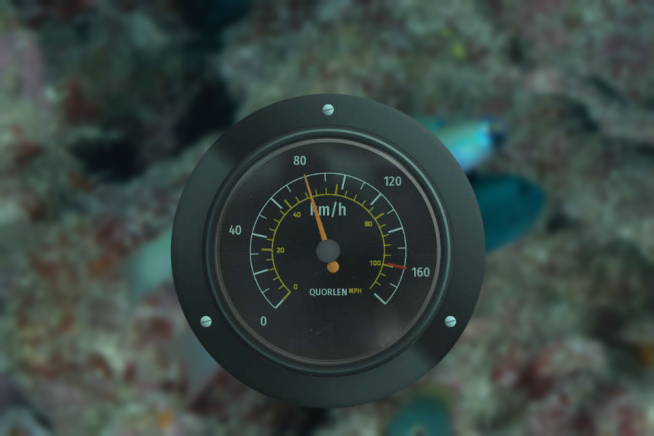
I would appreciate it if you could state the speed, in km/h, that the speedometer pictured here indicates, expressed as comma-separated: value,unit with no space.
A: 80,km/h
